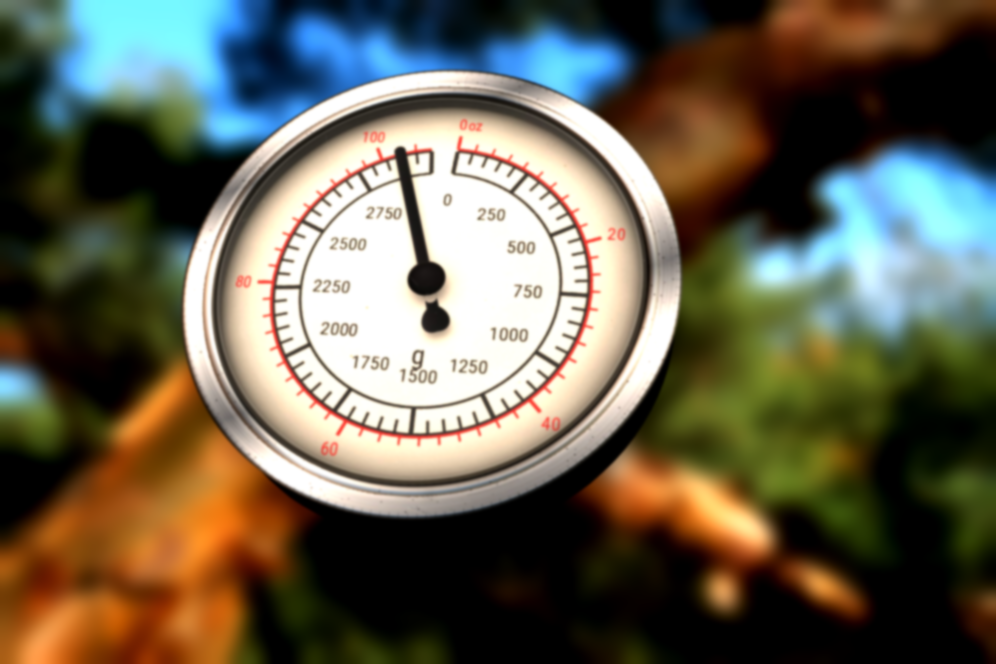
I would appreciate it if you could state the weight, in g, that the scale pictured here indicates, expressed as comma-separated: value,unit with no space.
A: 2900,g
